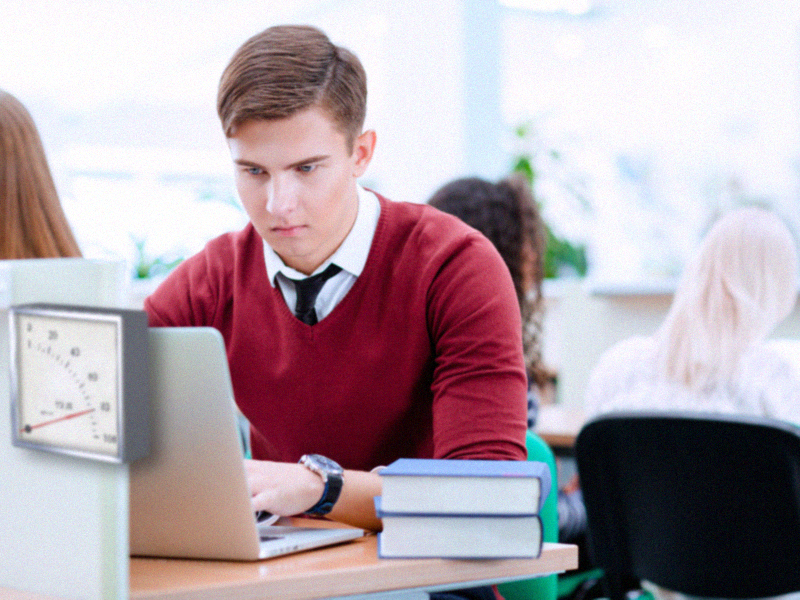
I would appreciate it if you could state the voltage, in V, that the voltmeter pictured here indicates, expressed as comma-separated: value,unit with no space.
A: 80,V
